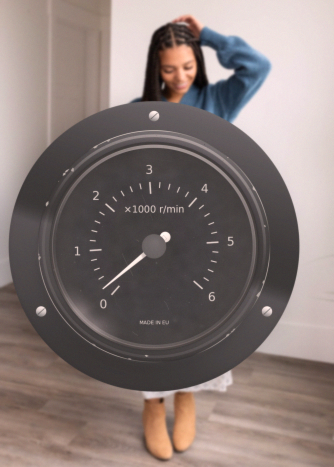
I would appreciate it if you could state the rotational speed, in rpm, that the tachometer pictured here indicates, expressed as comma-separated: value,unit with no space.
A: 200,rpm
